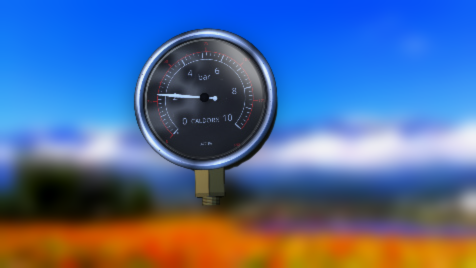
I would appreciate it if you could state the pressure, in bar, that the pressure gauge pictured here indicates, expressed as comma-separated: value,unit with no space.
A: 2,bar
